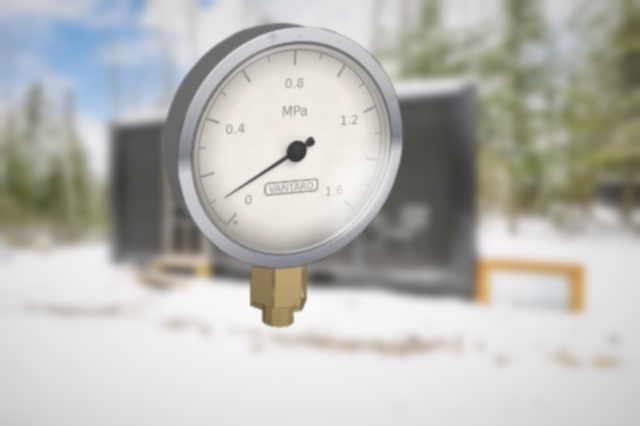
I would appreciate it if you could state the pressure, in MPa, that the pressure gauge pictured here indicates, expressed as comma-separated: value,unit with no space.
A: 0.1,MPa
